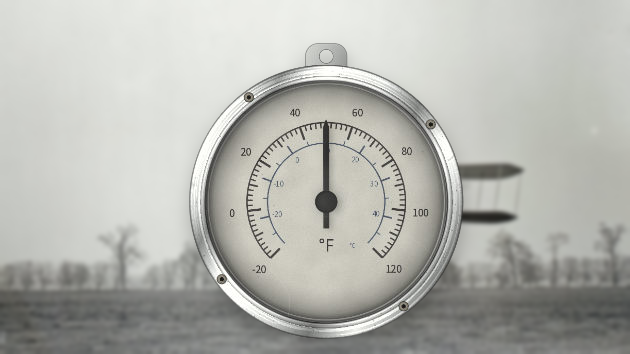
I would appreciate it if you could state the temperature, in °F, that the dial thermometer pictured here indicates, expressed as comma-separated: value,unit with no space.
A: 50,°F
